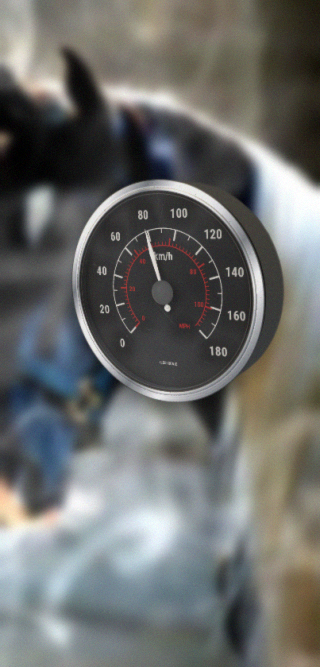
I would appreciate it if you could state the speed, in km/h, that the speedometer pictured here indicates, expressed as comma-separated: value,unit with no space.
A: 80,km/h
